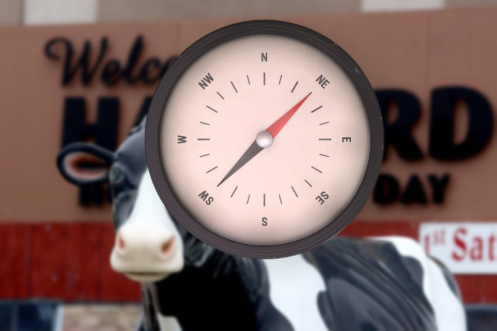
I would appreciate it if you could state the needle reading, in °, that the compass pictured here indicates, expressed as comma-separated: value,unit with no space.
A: 45,°
